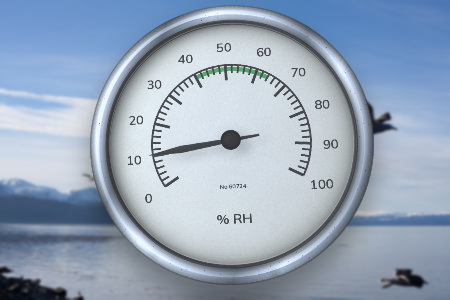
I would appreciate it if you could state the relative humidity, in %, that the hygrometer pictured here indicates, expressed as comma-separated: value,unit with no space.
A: 10,%
